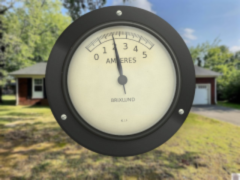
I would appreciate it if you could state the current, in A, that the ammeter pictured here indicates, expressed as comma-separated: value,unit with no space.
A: 2,A
